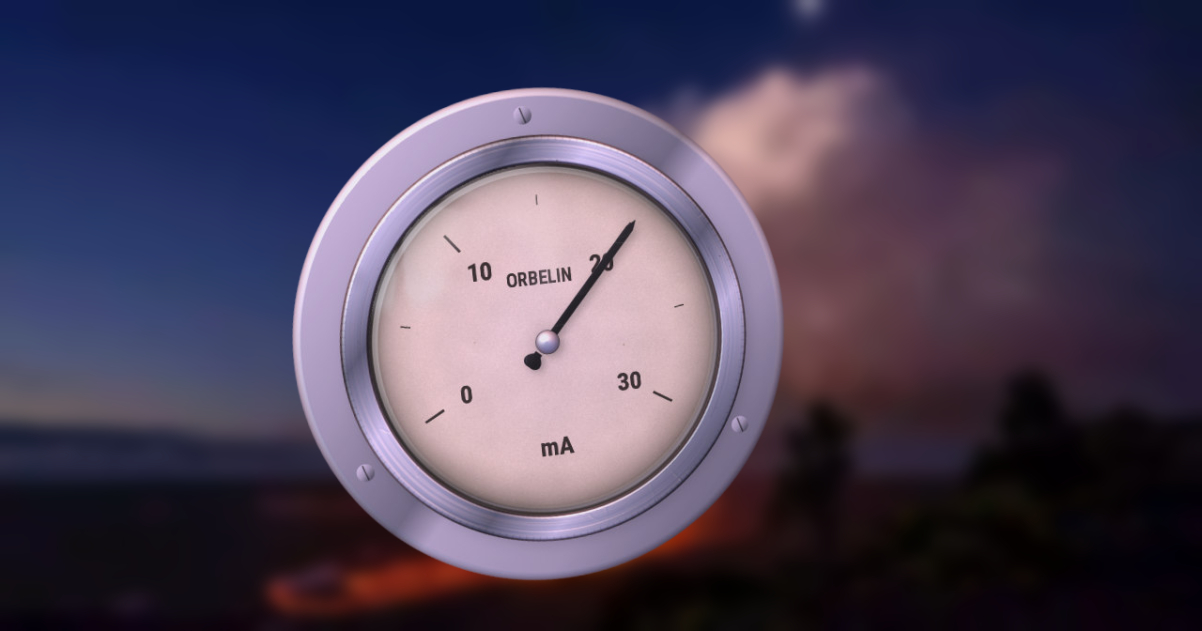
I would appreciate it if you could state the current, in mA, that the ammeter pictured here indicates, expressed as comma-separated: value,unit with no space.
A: 20,mA
